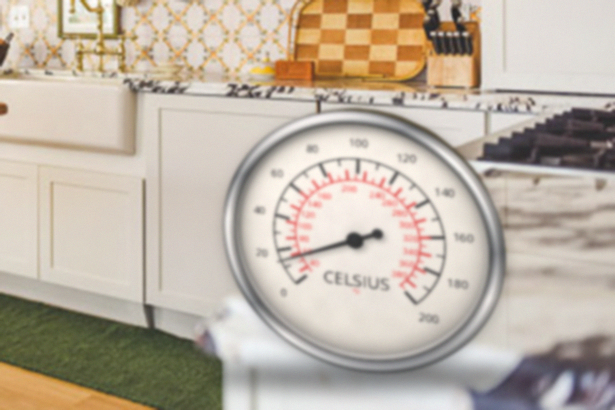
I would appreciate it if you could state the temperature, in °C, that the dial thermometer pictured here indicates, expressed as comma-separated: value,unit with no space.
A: 15,°C
